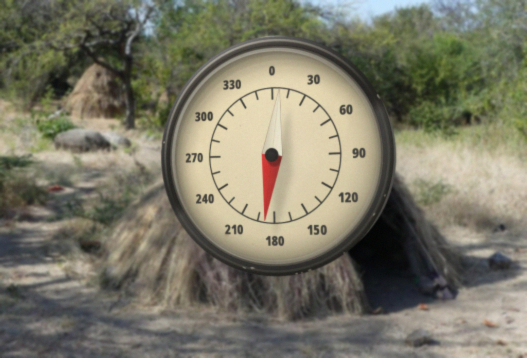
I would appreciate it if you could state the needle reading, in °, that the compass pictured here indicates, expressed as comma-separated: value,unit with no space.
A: 187.5,°
